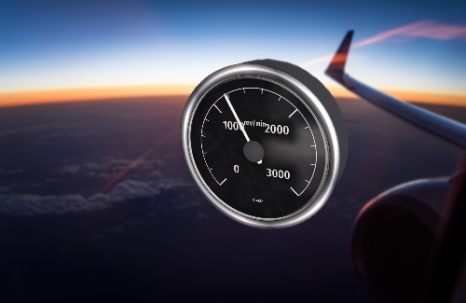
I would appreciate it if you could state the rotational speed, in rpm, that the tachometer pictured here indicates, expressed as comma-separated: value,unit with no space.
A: 1200,rpm
